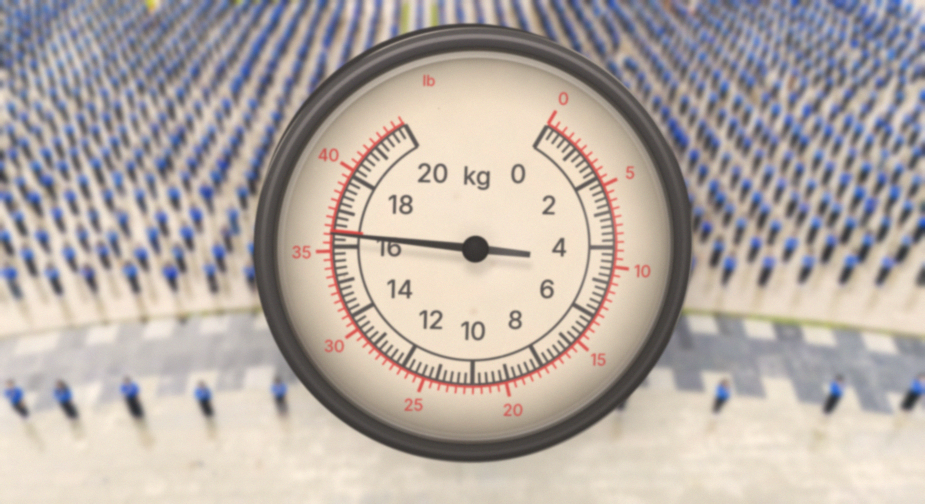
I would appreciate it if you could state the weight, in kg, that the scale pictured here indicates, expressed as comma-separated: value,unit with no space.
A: 16.4,kg
